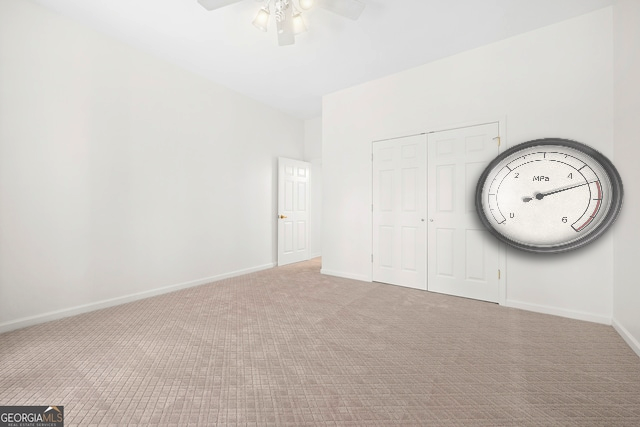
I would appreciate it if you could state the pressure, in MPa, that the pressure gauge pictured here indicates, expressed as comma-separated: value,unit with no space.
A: 4.5,MPa
